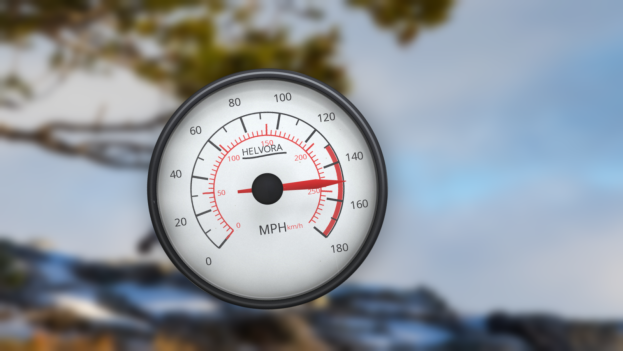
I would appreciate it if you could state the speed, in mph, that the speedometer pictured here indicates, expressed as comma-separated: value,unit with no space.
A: 150,mph
